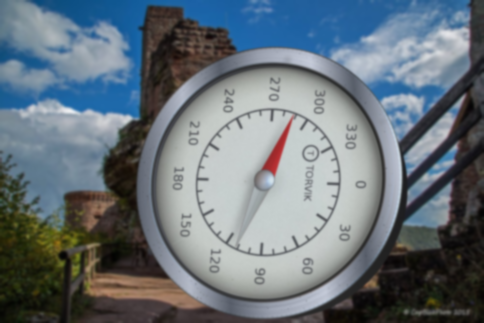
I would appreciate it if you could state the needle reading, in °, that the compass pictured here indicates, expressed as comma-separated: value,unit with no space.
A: 290,°
